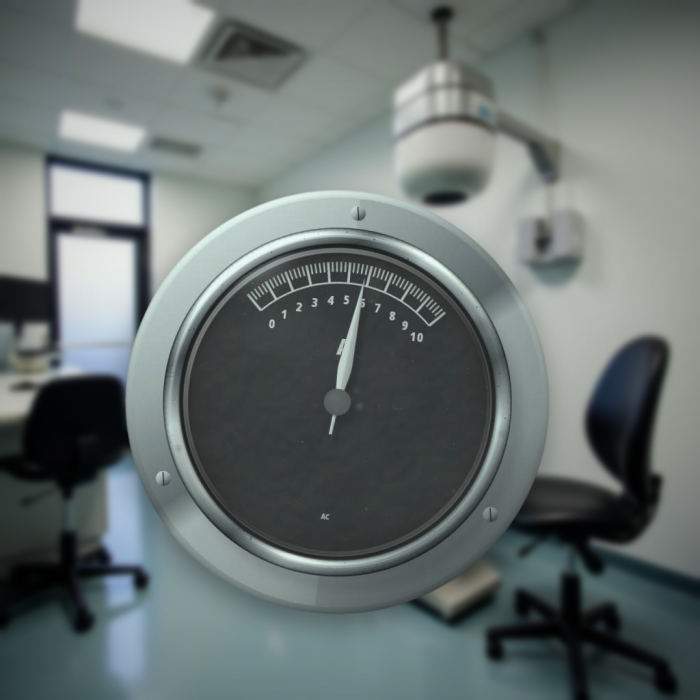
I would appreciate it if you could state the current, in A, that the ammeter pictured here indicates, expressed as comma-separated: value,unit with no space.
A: 5.8,A
